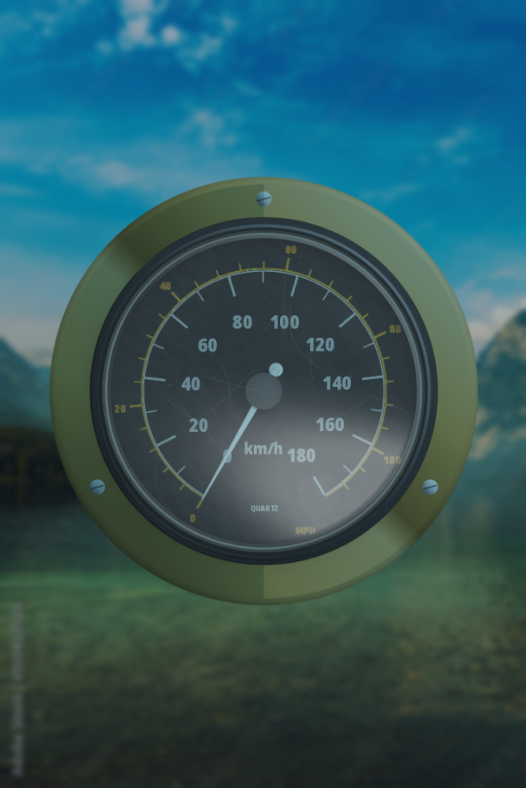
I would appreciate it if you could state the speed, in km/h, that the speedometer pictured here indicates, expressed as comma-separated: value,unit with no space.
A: 0,km/h
